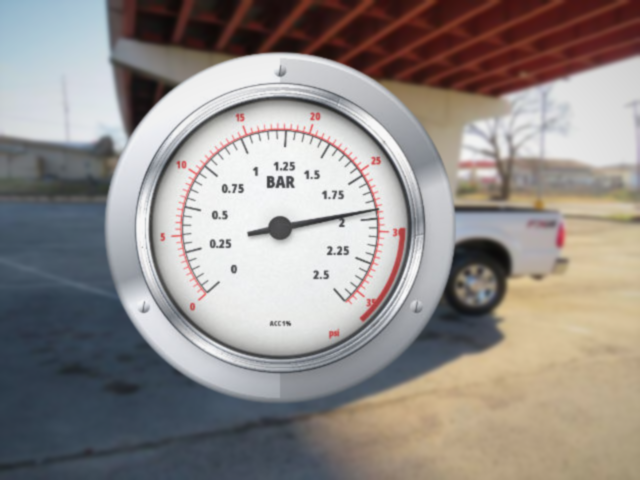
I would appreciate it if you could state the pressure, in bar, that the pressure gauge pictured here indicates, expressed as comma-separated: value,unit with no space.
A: 1.95,bar
